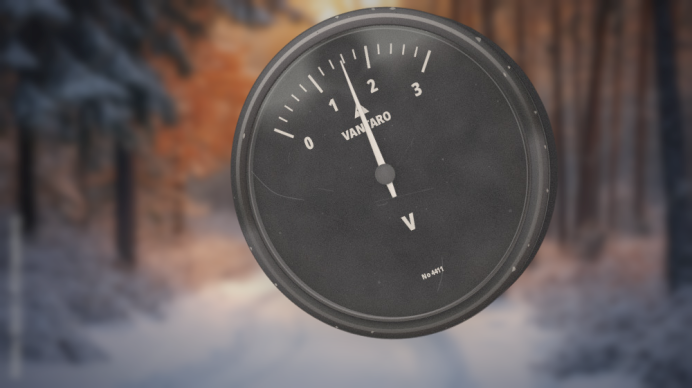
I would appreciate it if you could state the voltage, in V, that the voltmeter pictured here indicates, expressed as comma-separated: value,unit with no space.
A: 1.6,V
